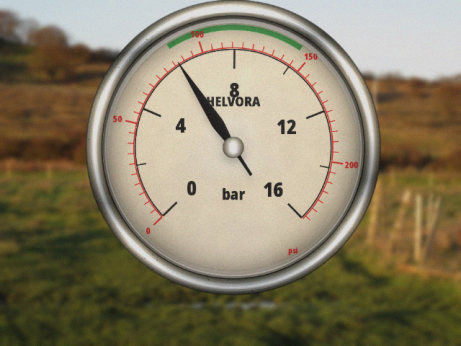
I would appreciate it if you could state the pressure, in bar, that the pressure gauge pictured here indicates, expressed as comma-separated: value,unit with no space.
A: 6,bar
